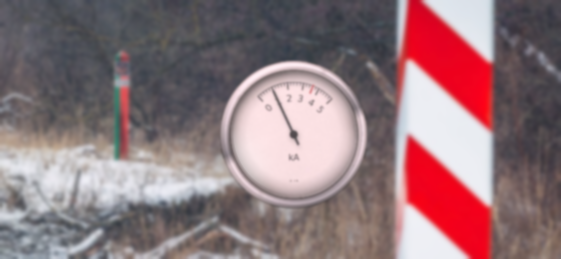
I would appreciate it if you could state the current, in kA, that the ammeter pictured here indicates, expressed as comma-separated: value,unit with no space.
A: 1,kA
